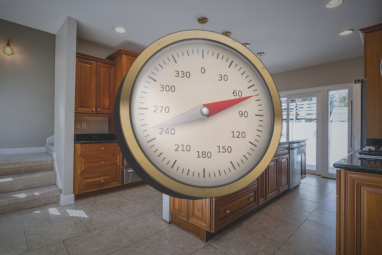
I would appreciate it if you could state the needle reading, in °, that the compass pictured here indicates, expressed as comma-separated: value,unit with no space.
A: 70,°
